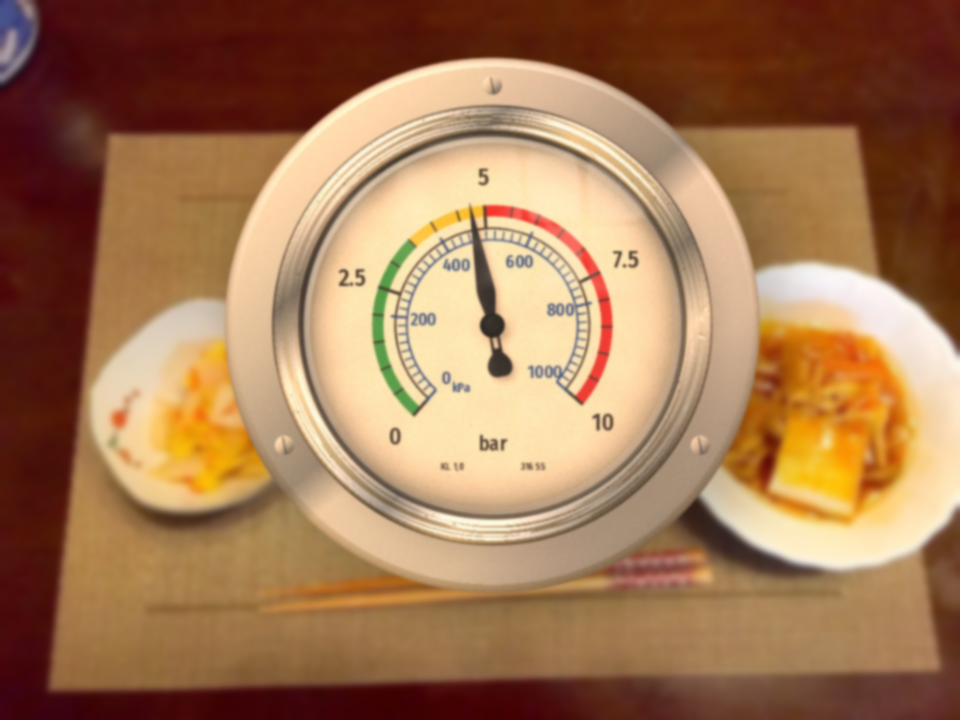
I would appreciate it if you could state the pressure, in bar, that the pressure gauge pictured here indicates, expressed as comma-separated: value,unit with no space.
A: 4.75,bar
